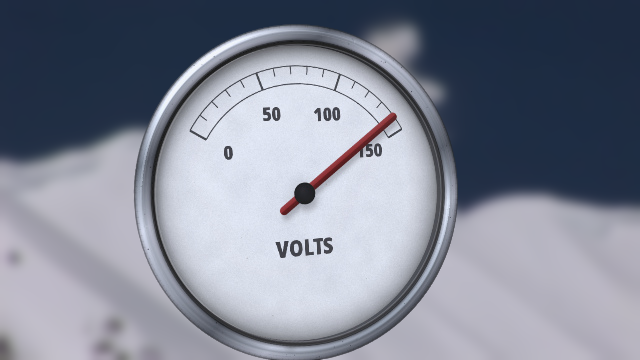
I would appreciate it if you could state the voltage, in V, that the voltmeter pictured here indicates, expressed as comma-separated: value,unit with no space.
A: 140,V
